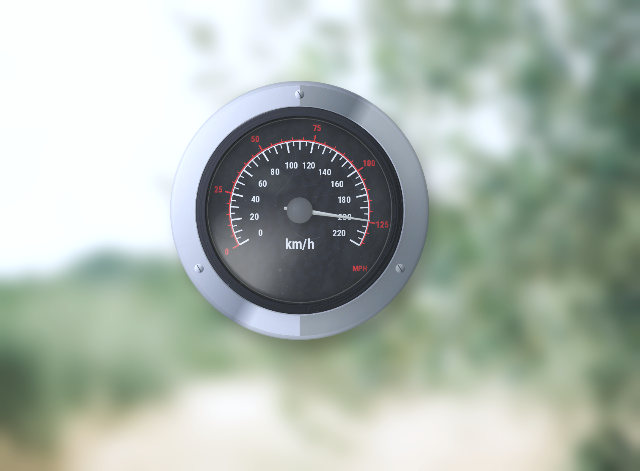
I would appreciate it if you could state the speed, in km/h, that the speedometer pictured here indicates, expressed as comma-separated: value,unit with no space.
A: 200,km/h
